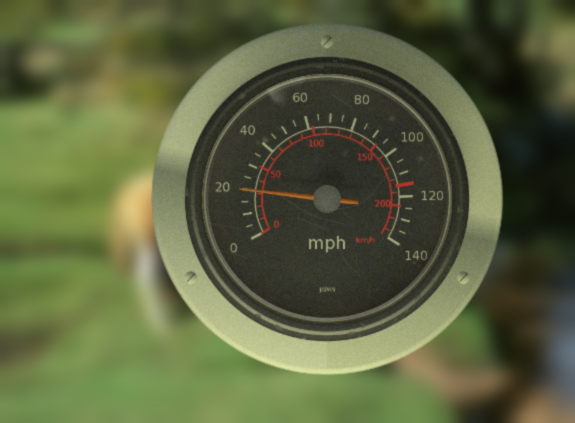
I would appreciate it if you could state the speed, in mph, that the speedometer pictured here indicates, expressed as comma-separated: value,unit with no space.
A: 20,mph
